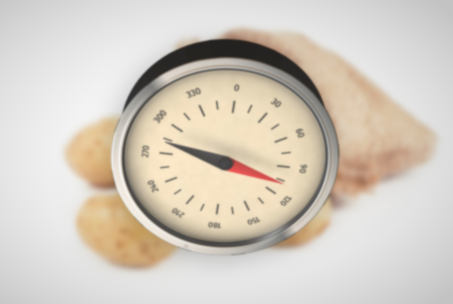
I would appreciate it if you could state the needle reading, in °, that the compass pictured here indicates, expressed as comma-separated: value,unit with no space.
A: 105,°
